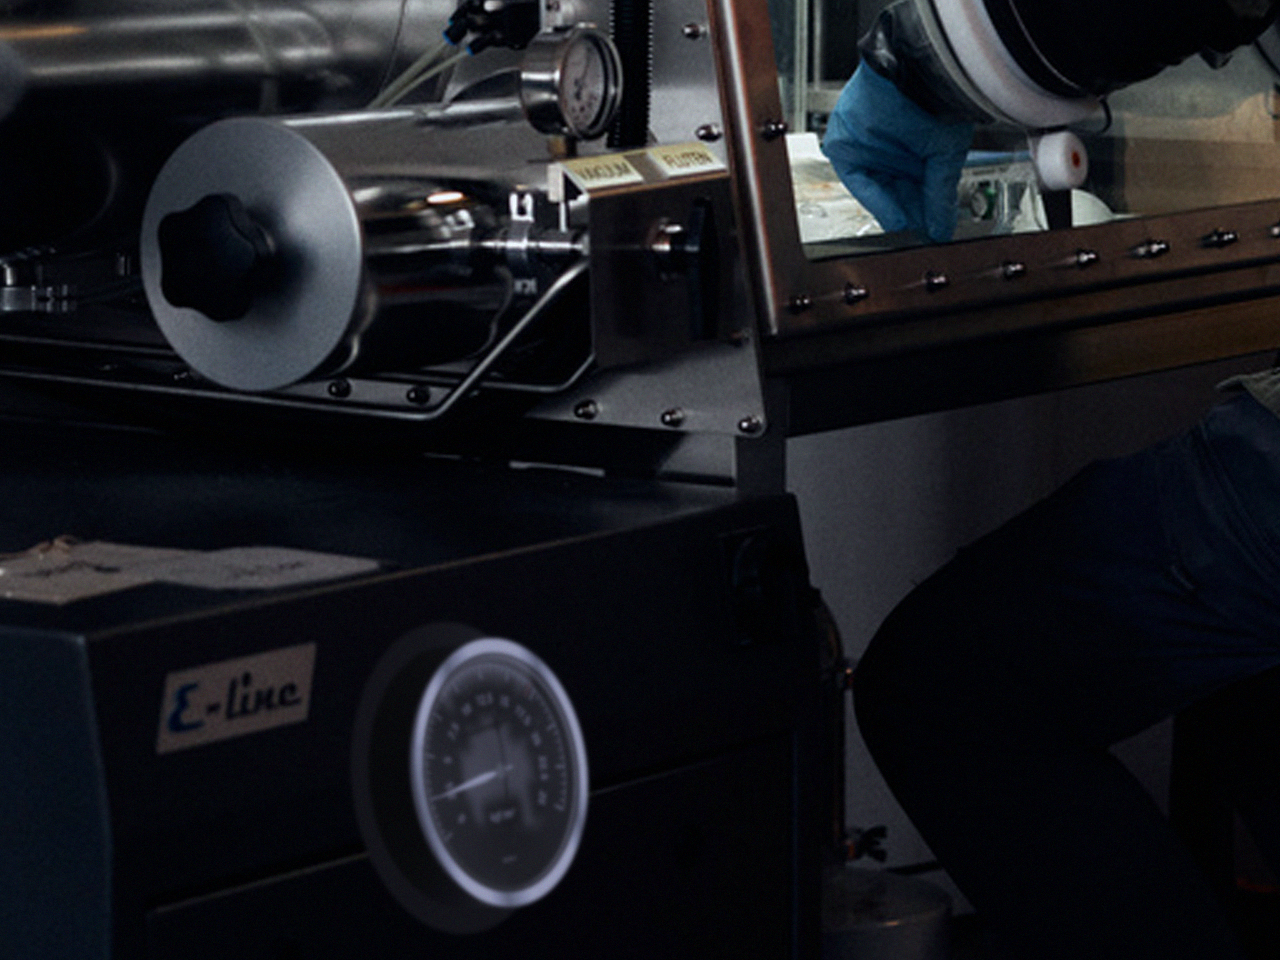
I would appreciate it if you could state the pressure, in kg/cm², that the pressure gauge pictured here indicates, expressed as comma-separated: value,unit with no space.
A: 2.5,kg/cm²
